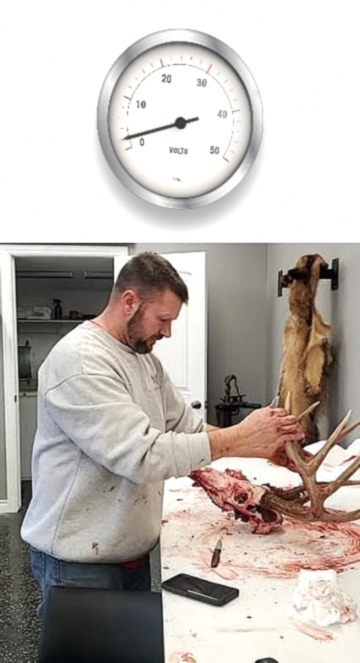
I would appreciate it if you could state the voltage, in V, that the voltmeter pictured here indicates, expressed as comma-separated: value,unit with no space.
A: 2,V
